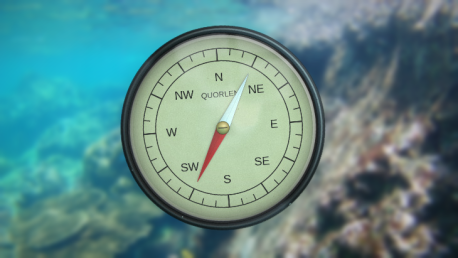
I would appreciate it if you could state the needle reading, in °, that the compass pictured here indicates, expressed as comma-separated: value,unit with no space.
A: 210,°
